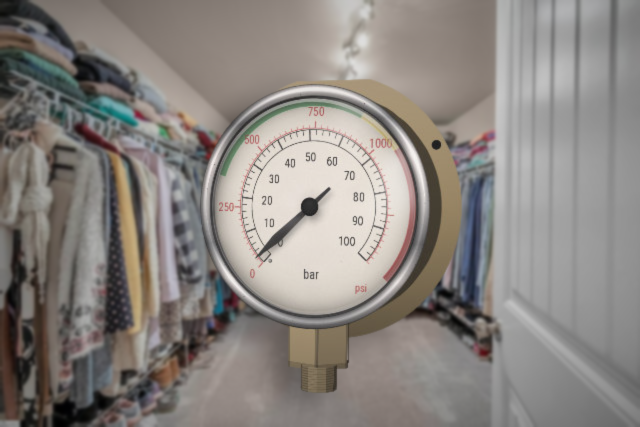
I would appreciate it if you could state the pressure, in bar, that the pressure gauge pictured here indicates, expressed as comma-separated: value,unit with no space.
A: 2,bar
